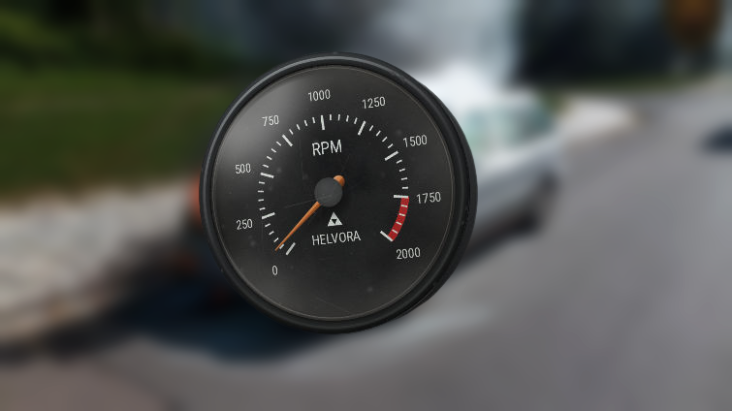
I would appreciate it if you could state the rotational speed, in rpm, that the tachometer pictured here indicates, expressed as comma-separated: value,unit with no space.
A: 50,rpm
